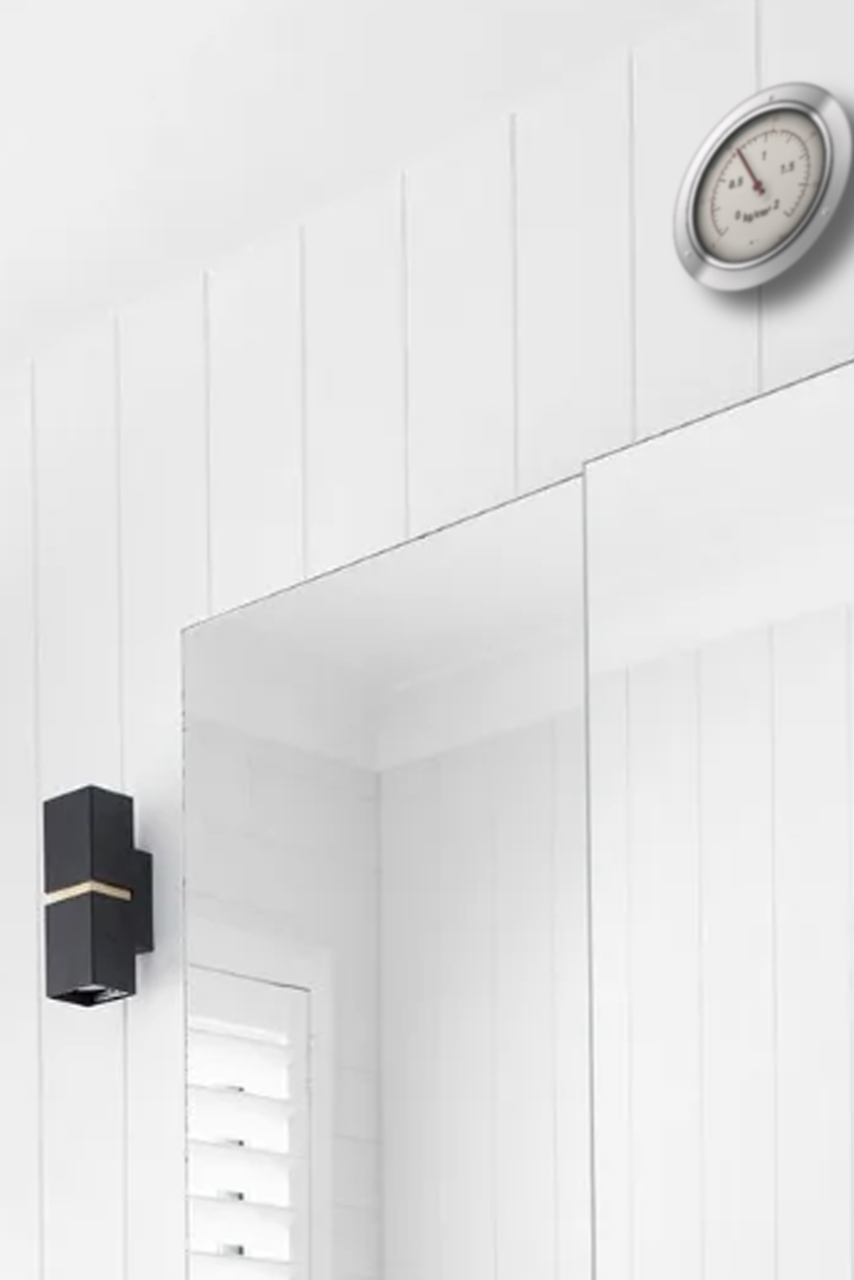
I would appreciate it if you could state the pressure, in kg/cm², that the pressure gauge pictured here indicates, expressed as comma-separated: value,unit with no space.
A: 0.75,kg/cm²
